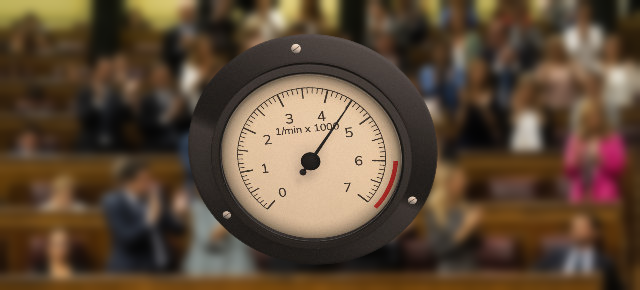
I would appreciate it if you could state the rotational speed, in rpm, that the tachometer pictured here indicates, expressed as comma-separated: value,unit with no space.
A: 4500,rpm
